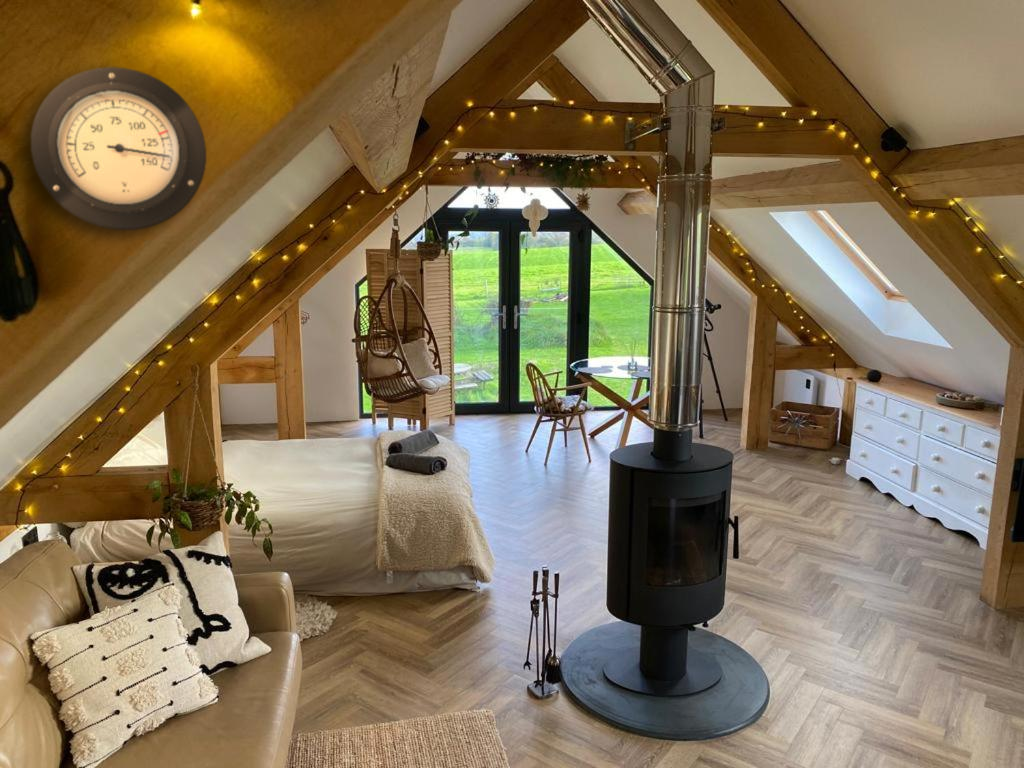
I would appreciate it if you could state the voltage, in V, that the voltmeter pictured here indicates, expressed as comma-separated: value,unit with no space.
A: 140,V
